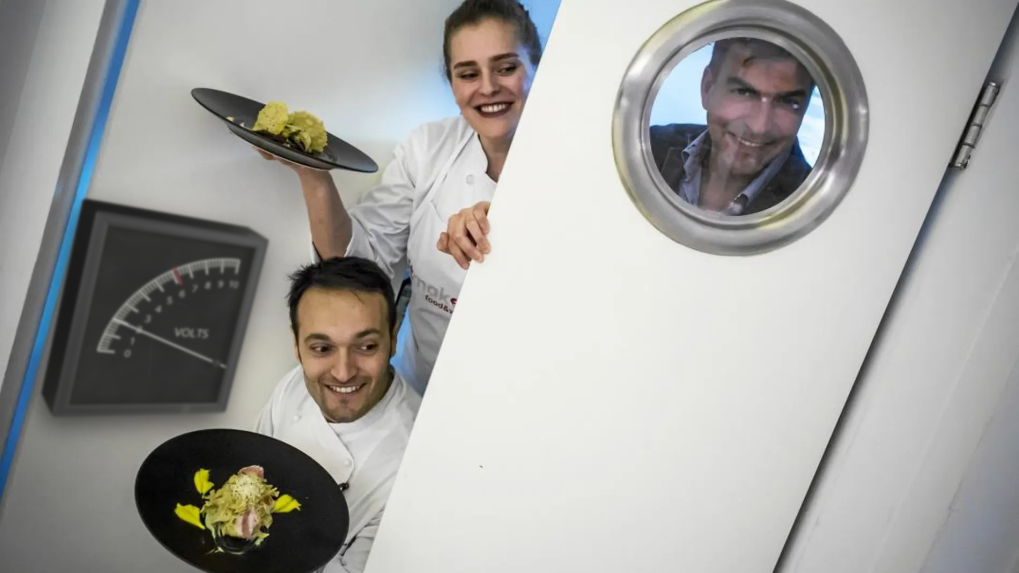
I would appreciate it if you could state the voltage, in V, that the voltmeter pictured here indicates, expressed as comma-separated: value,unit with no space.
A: 2,V
